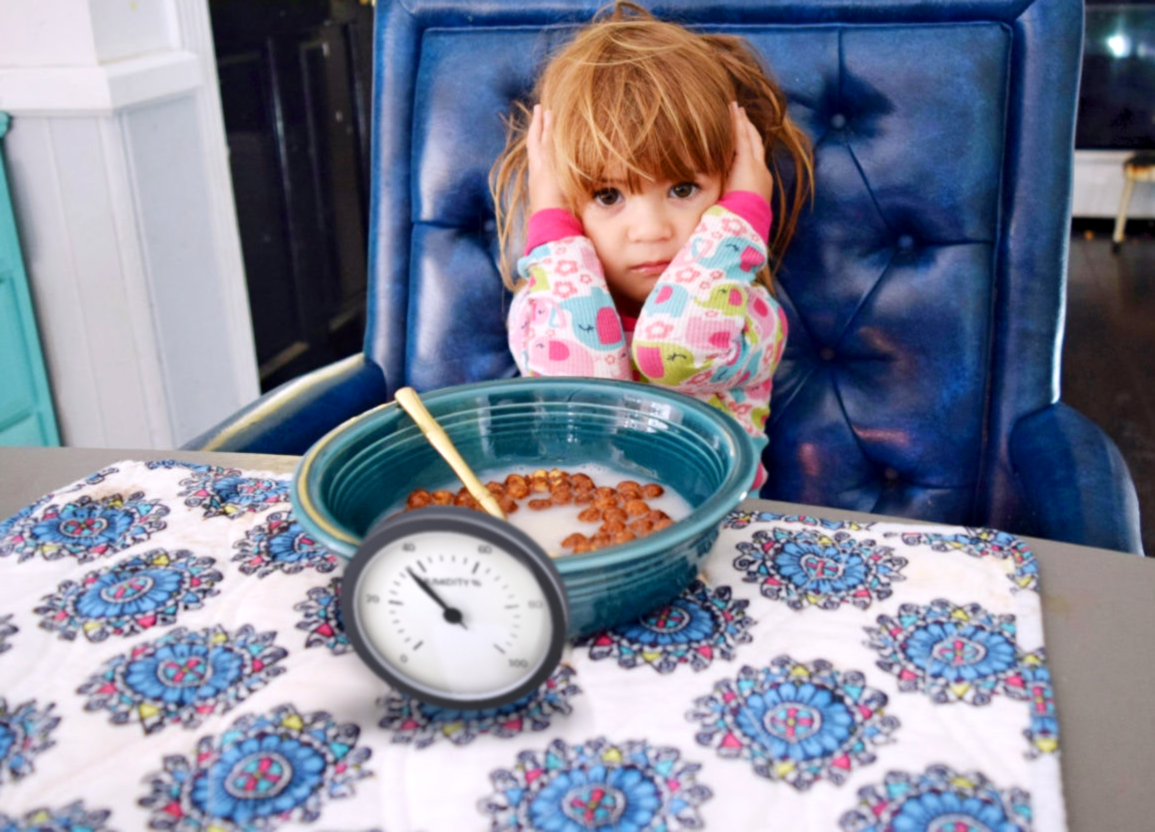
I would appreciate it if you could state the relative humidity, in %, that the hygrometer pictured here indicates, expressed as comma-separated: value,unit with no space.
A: 36,%
